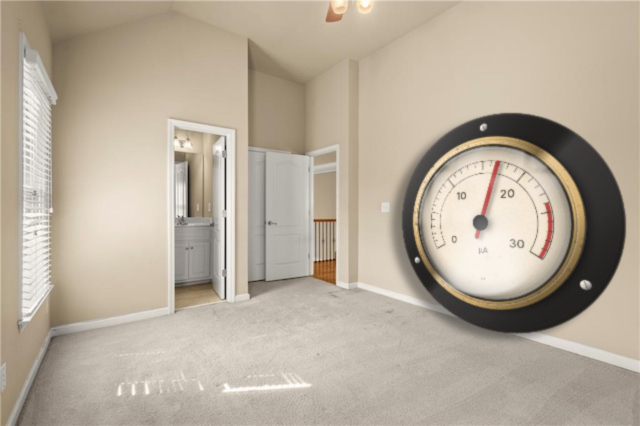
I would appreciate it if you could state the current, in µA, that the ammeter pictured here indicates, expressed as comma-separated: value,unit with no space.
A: 17,µA
